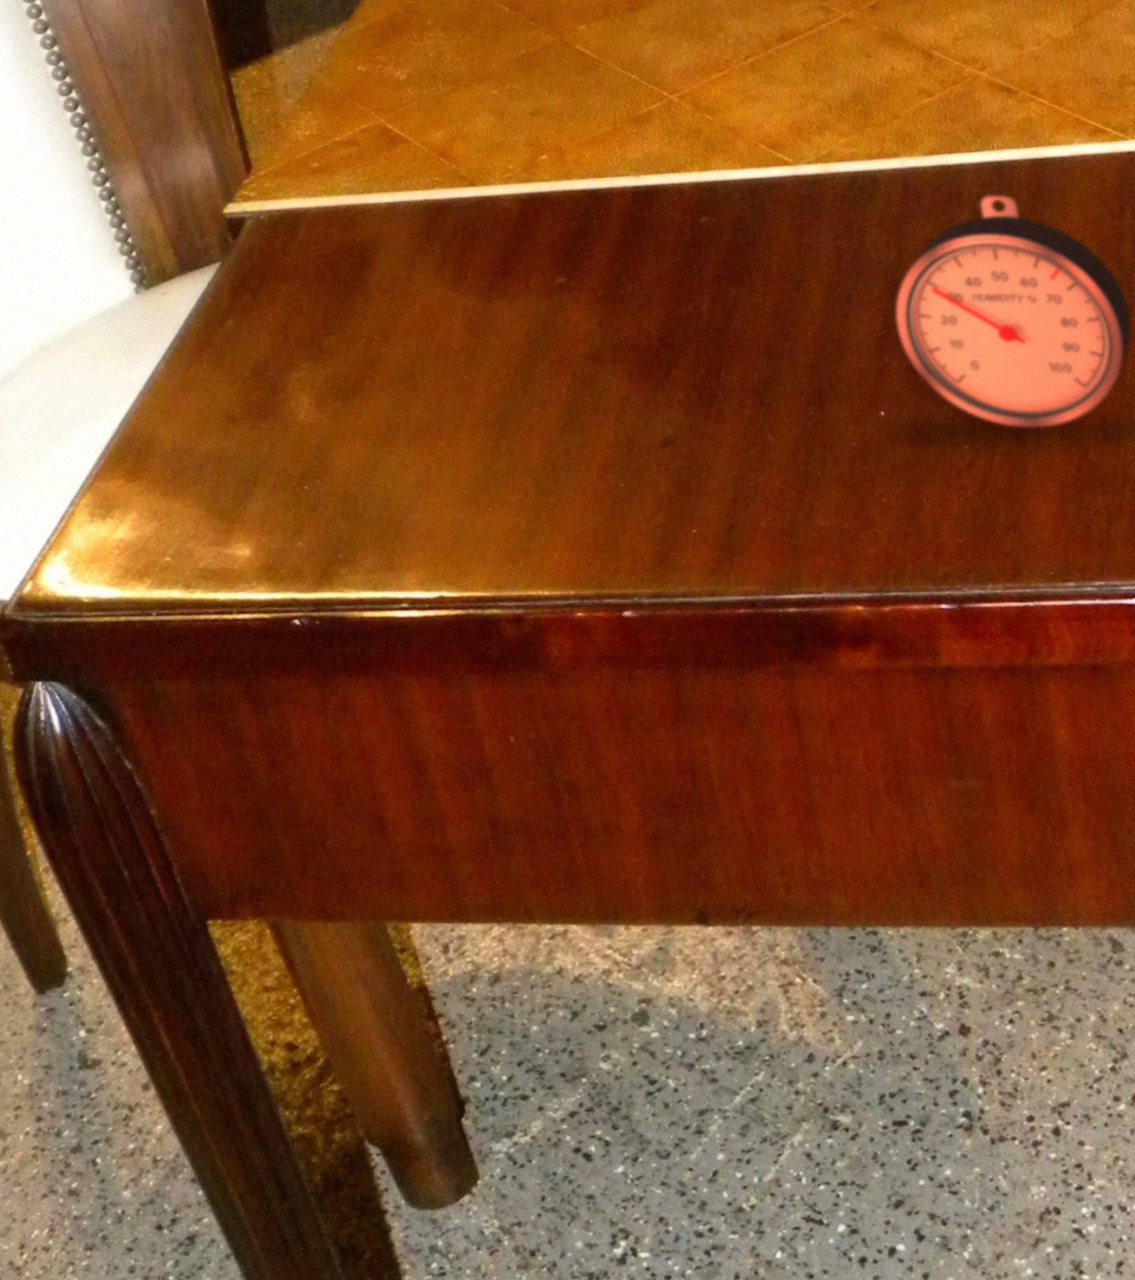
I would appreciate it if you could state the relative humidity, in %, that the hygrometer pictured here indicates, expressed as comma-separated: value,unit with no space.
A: 30,%
